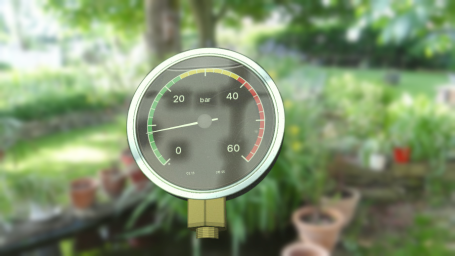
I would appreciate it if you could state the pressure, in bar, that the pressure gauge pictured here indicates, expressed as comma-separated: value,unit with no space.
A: 8,bar
